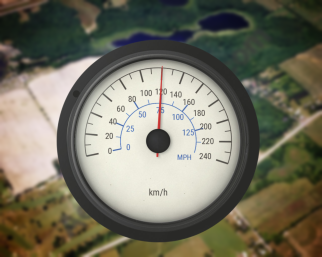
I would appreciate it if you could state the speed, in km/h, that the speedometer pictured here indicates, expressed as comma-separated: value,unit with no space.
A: 120,km/h
